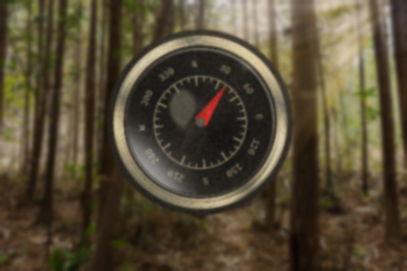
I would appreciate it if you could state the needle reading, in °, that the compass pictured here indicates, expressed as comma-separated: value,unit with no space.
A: 40,°
